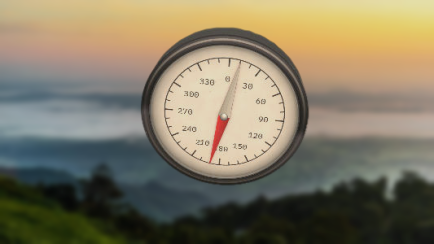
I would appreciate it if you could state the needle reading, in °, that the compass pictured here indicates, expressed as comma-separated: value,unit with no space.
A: 190,°
